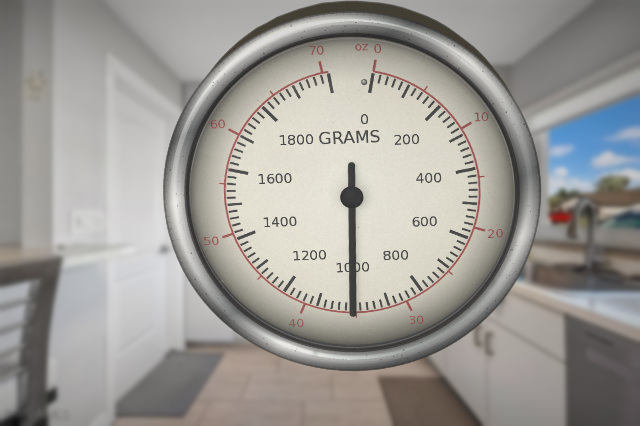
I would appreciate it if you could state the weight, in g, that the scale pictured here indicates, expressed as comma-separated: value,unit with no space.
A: 1000,g
